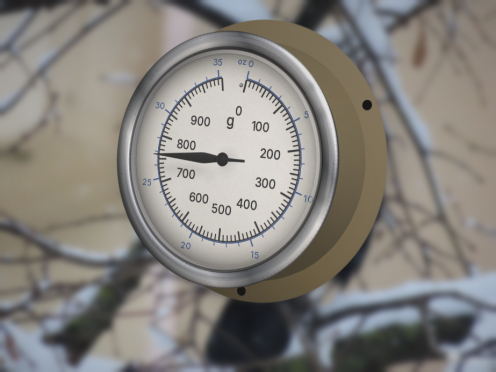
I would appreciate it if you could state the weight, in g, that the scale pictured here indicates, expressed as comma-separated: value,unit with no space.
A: 760,g
